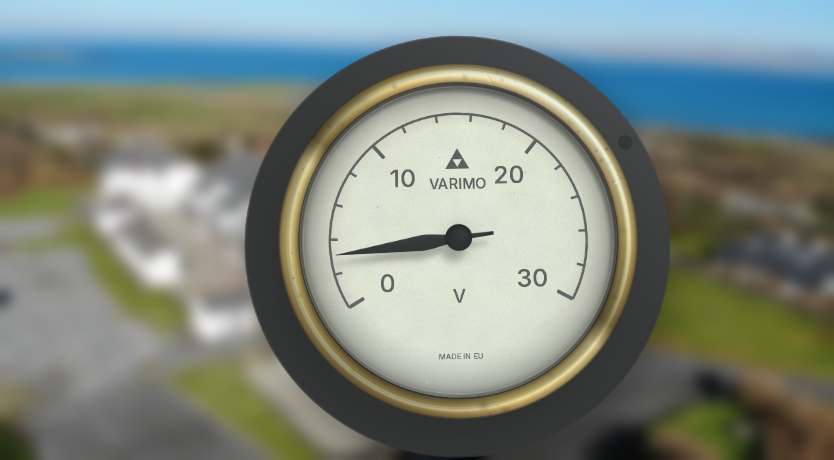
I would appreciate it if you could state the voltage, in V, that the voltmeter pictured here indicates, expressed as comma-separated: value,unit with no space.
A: 3,V
